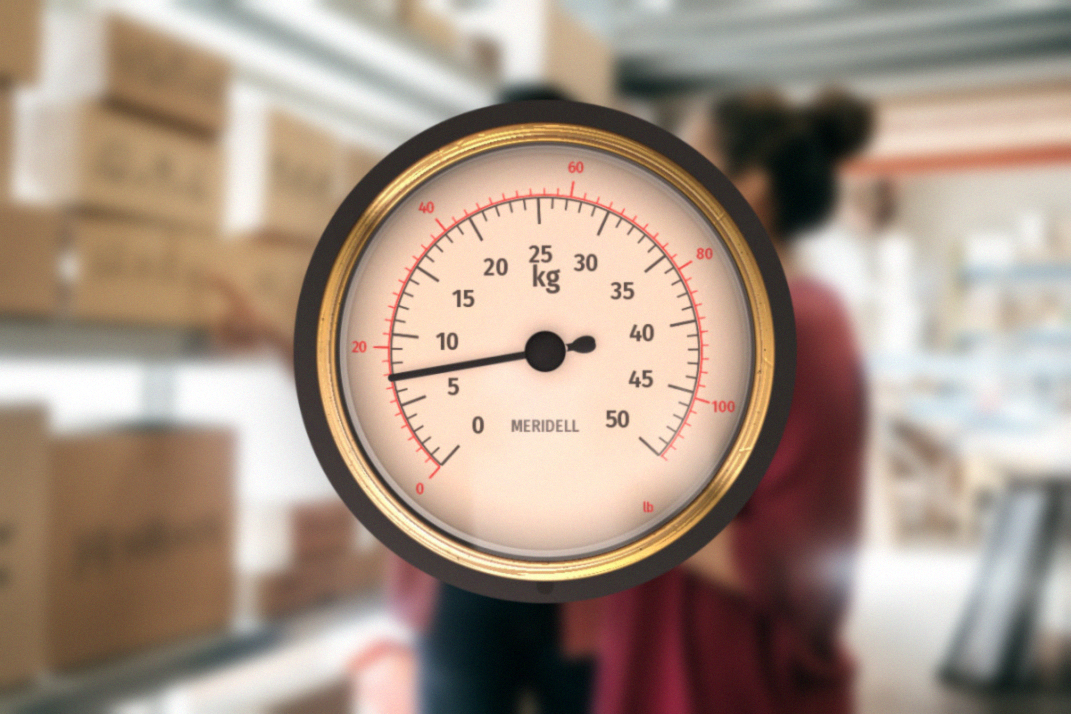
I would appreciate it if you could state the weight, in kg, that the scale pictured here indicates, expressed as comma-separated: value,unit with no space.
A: 7,kg
